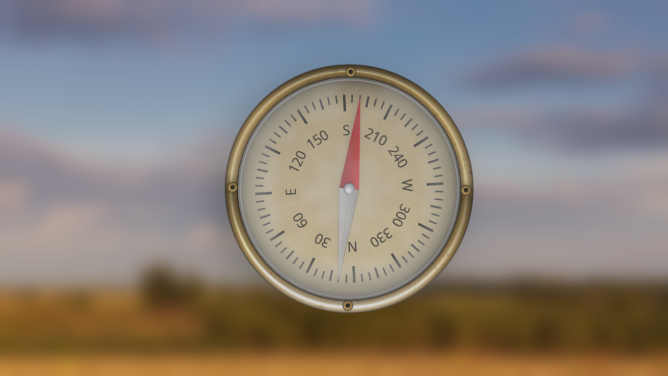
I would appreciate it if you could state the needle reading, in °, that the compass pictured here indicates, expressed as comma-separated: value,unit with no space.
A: 190,°
